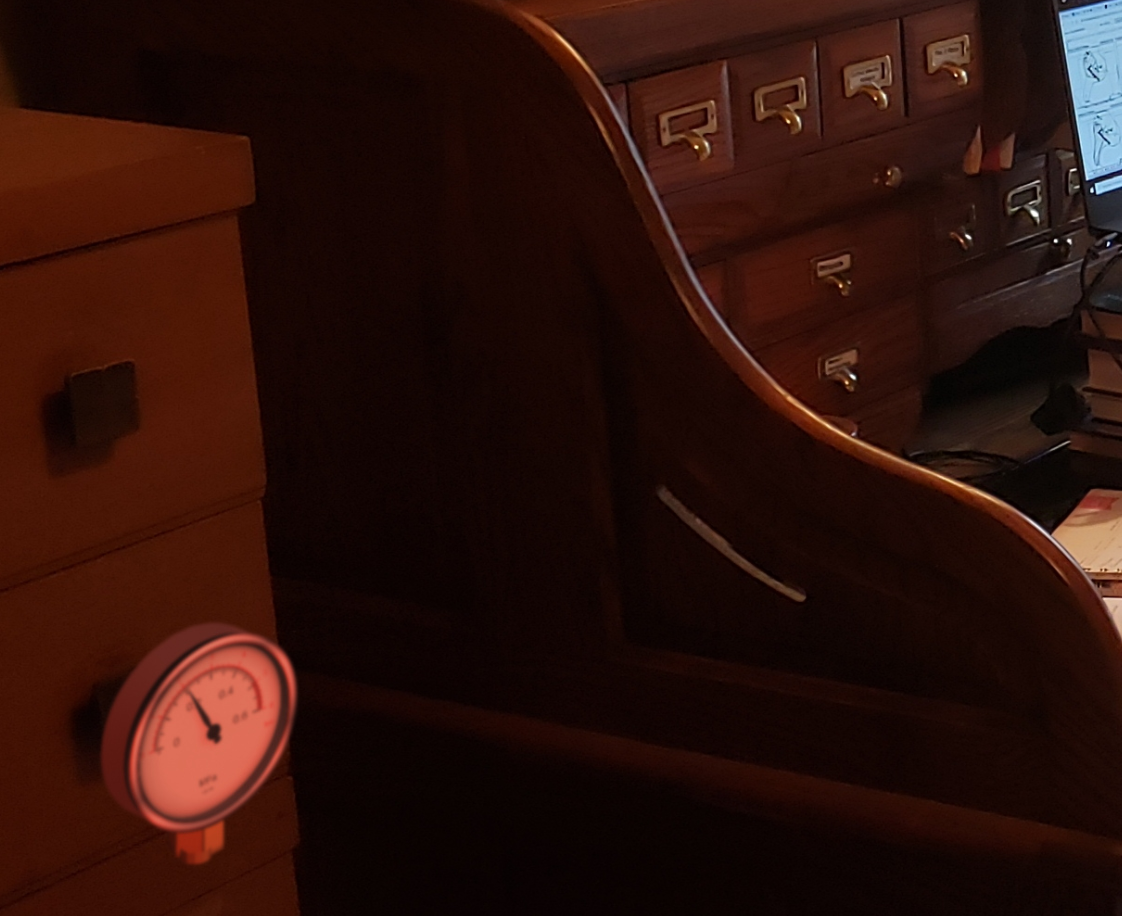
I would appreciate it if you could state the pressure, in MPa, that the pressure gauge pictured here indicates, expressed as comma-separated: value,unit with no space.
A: 0.2,MPa
